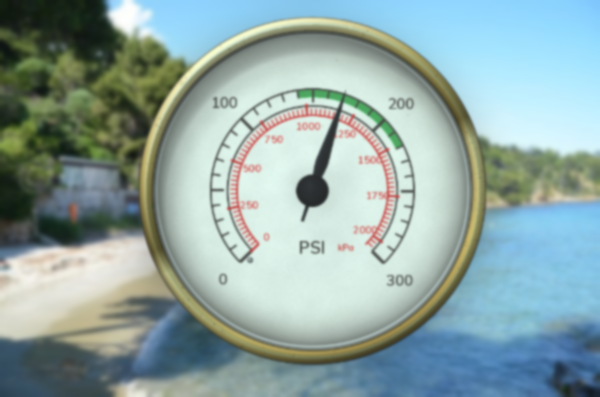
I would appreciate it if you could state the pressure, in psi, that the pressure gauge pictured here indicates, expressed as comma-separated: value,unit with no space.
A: 170,psi
